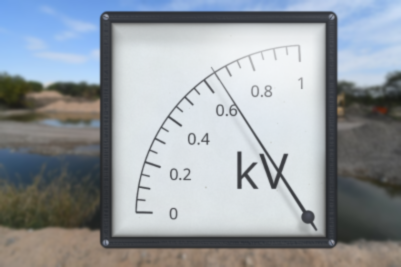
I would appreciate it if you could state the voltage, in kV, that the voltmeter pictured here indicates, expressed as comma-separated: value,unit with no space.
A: 0.65,kV
